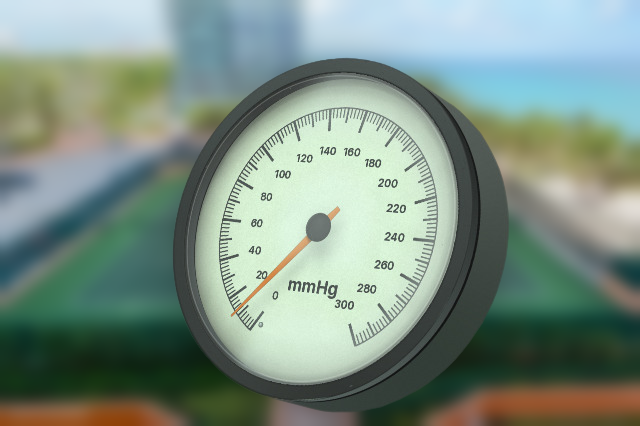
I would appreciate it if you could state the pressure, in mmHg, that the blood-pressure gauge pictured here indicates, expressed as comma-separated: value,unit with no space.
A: 10,mmHg
